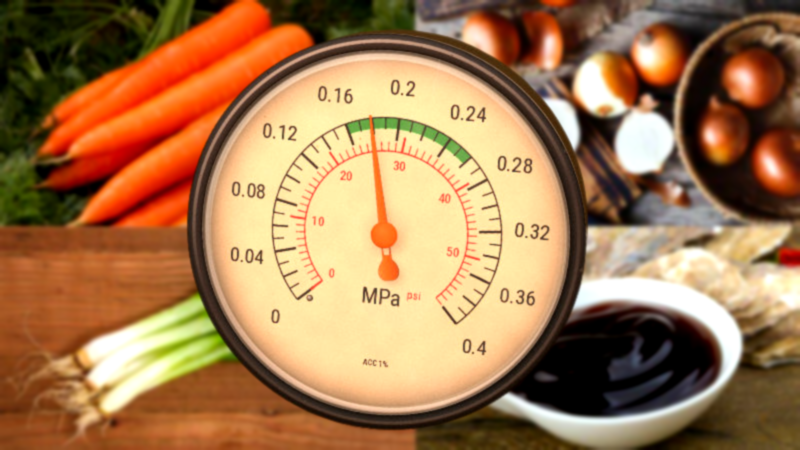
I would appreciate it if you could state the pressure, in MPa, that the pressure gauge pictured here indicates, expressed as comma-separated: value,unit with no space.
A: 0.18,MPa
